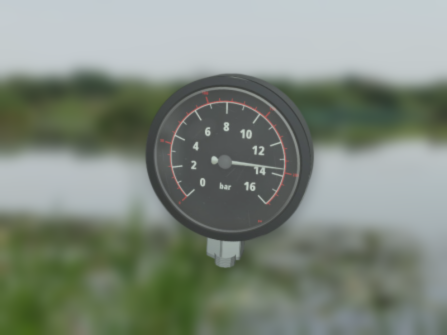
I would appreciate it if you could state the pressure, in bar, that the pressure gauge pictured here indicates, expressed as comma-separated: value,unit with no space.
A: 13.5,bar
